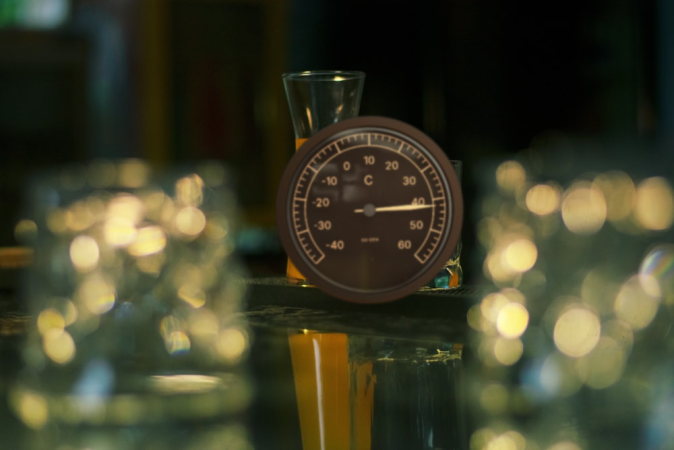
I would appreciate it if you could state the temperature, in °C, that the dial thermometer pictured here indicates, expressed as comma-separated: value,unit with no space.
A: 42,°C
